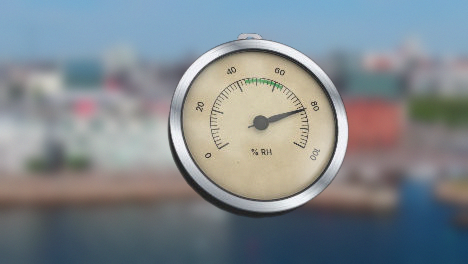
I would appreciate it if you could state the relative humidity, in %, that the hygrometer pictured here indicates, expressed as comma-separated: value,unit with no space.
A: 80,%
